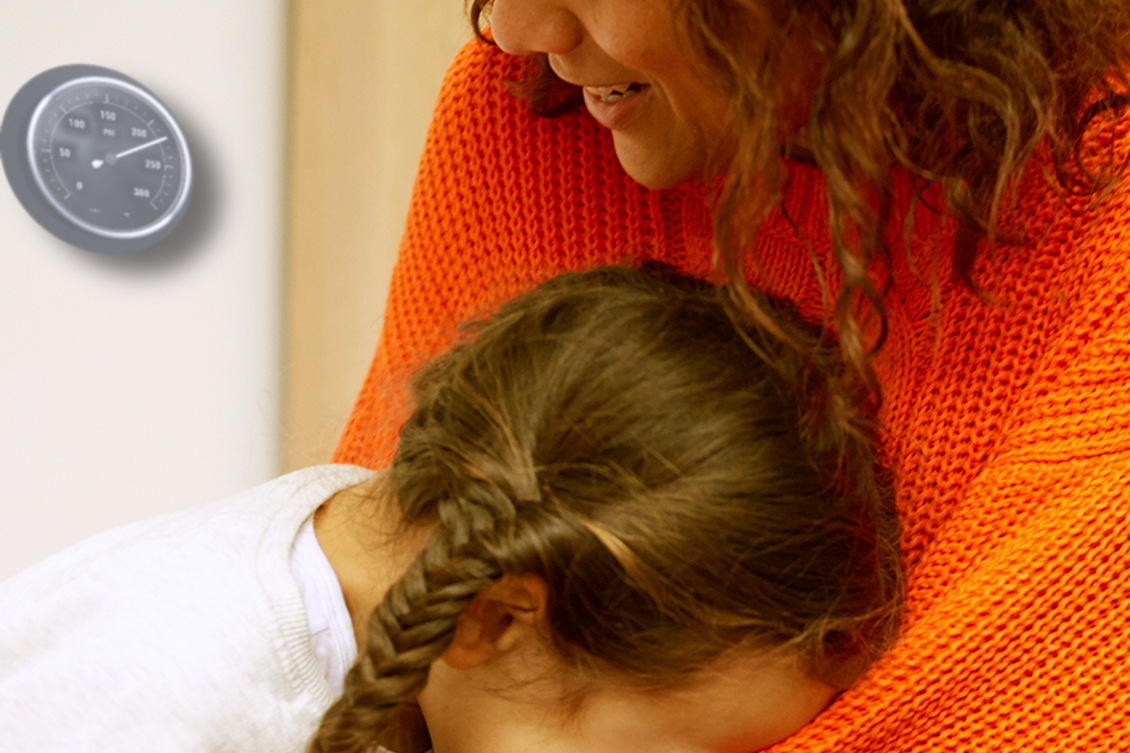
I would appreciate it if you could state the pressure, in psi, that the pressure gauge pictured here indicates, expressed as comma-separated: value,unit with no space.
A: 220,psi
